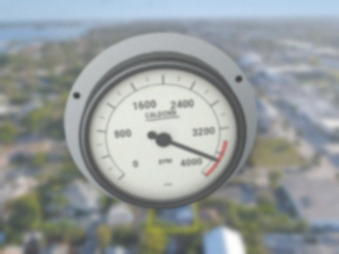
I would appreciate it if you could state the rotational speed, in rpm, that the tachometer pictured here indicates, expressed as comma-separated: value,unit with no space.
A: 3700,rpm
